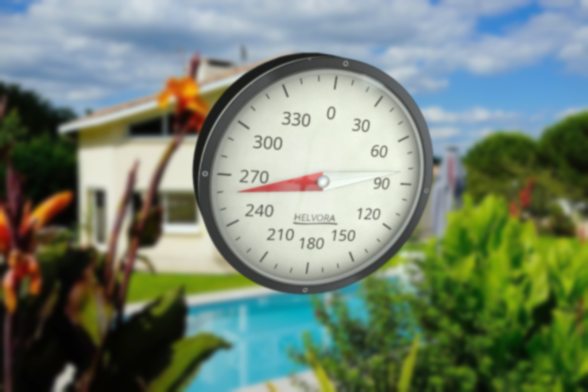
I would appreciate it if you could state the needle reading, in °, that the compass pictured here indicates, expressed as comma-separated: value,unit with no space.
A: 260,°
